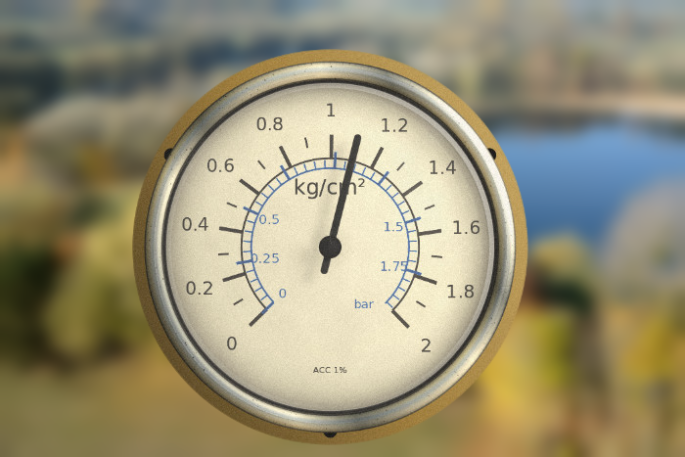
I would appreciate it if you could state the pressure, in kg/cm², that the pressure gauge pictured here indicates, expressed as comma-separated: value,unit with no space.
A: 1.1,kg/cm²
